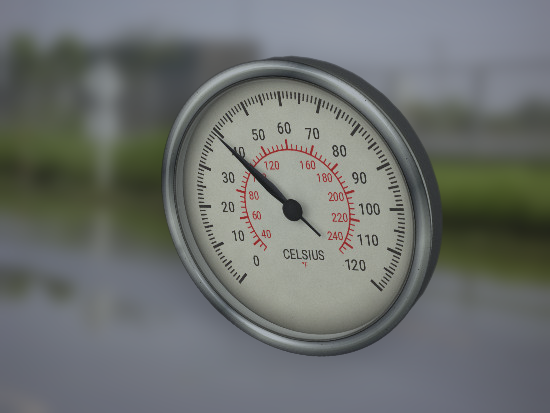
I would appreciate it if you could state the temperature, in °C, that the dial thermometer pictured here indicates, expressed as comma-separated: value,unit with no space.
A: 40,°C
